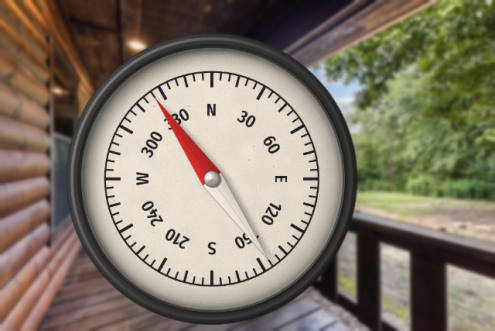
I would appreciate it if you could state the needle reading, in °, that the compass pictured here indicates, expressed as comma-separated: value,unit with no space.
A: 325,°
